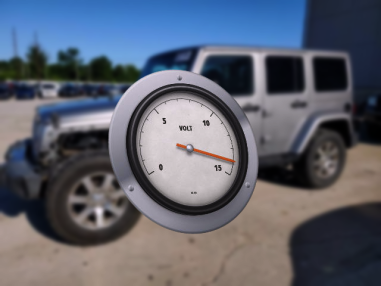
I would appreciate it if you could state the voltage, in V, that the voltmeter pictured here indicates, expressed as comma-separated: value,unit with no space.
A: 14,V
